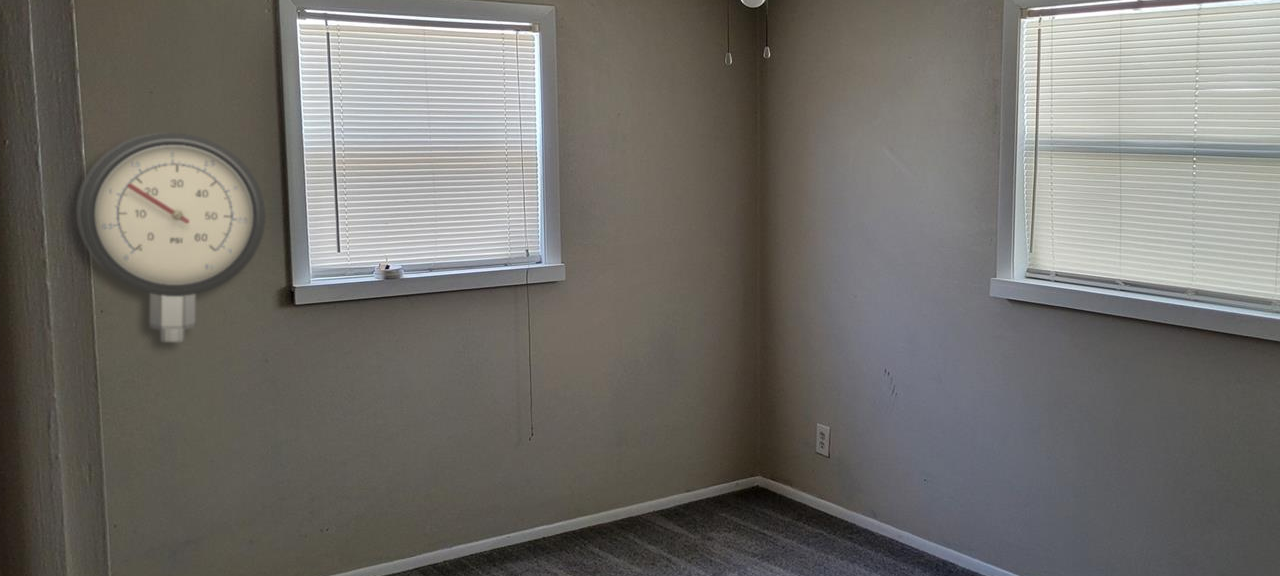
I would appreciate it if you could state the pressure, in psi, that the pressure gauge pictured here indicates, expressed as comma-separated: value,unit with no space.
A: 17.5,psi
